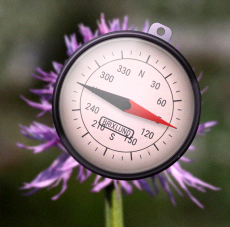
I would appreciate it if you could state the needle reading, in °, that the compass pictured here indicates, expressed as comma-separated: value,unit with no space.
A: 90,°
